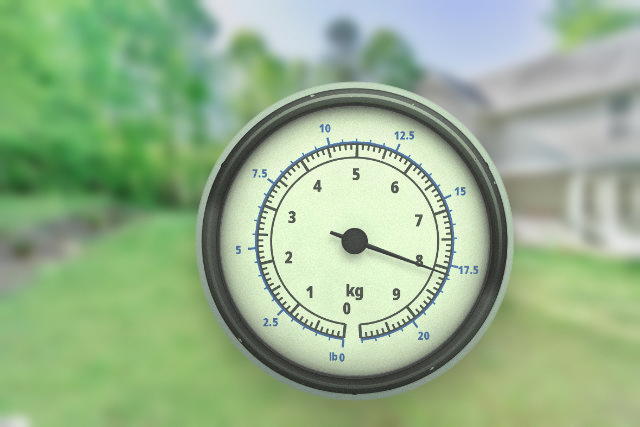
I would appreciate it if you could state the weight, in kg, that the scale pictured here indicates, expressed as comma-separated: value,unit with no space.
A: 8.1,kg
